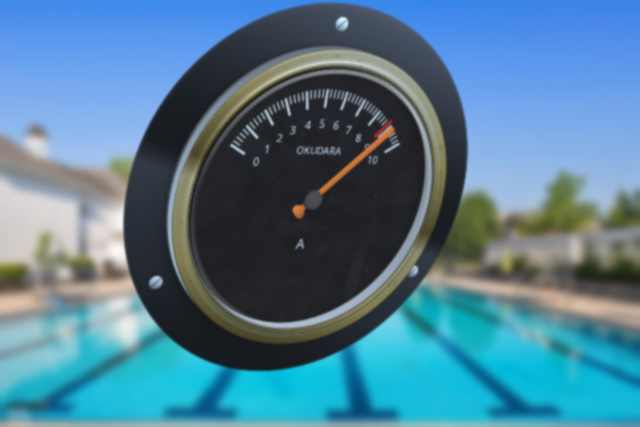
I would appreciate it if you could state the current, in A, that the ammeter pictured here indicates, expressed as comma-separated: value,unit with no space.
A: 9,A
